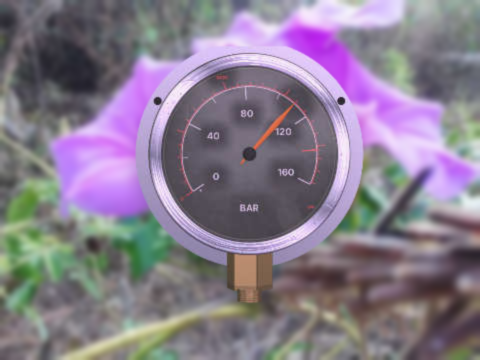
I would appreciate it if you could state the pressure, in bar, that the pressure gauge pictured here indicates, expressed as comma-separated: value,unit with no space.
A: 110,bar
